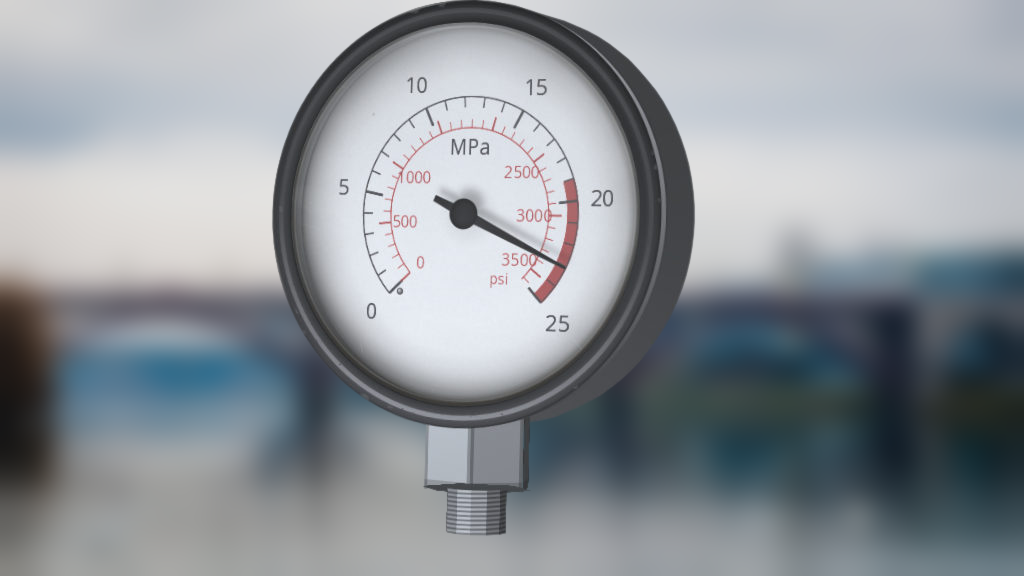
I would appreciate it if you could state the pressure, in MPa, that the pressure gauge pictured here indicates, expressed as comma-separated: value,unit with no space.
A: 23,MPa
